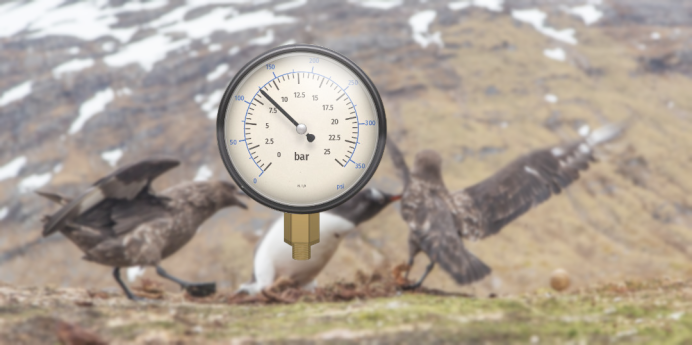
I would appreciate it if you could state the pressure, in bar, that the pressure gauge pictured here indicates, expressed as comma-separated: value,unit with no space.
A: 8.5,bar
